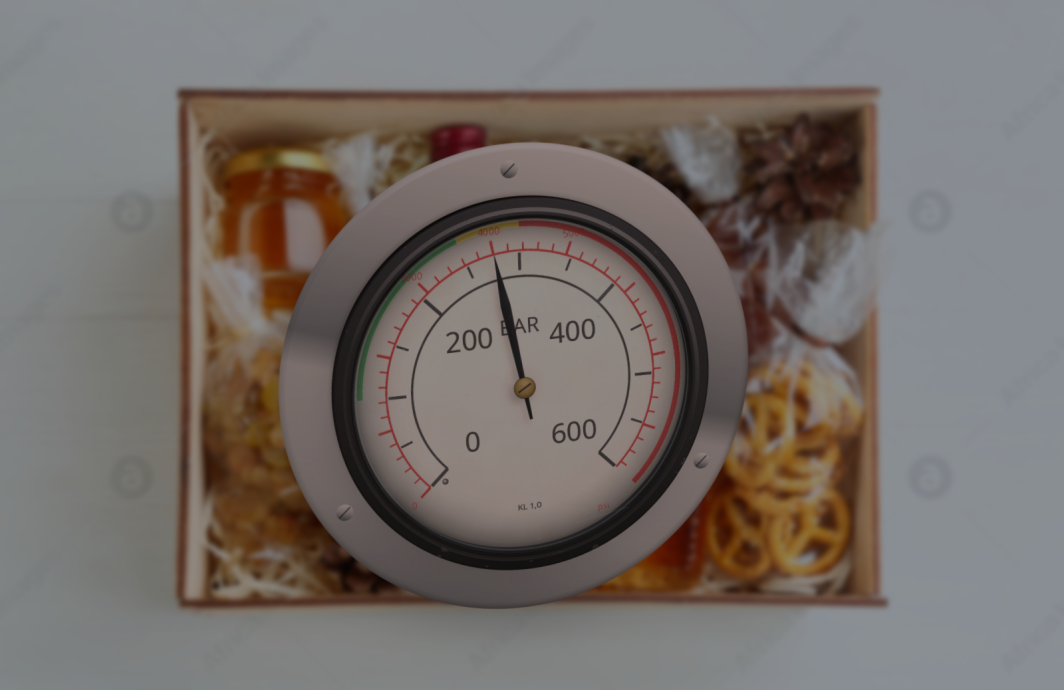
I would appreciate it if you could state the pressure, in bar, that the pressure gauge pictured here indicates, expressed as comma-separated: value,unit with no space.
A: 275,bar
